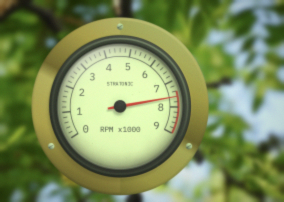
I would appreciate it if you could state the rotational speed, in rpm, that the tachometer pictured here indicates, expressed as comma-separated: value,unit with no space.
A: 7600,rpm
